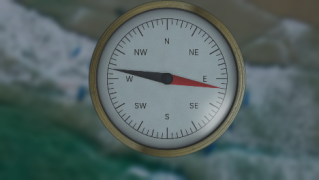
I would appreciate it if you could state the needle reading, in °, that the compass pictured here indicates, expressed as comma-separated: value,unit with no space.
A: 100,°
